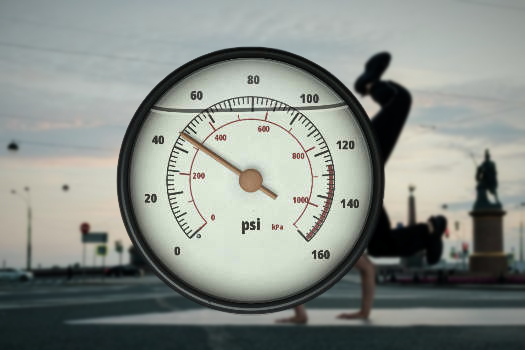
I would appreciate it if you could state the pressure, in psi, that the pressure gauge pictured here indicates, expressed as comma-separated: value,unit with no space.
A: 46,psi
